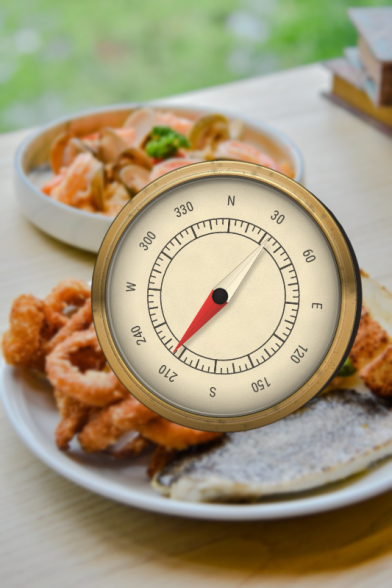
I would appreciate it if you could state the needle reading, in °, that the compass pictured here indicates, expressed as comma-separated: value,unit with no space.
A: 215,°
